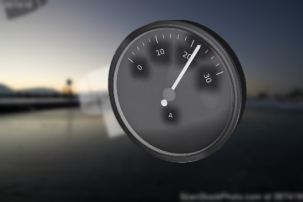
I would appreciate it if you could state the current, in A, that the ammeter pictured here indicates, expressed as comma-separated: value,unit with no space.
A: 22,A
